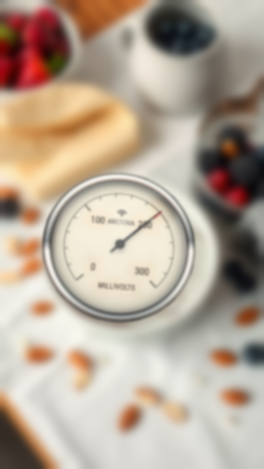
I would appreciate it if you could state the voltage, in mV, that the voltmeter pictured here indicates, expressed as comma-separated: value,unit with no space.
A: 200,mV
